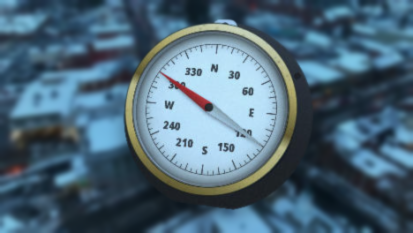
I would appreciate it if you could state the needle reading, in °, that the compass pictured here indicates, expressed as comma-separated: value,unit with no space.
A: 300,°
